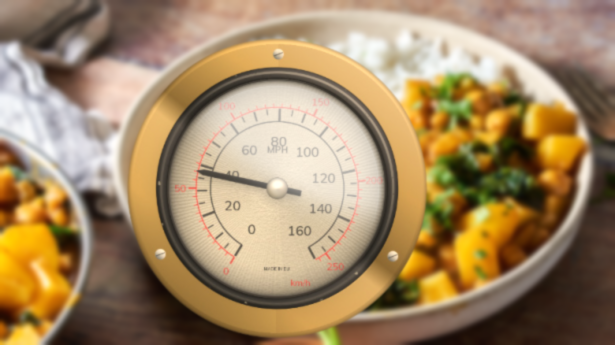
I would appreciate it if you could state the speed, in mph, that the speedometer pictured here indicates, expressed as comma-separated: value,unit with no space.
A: 37.5,mph
